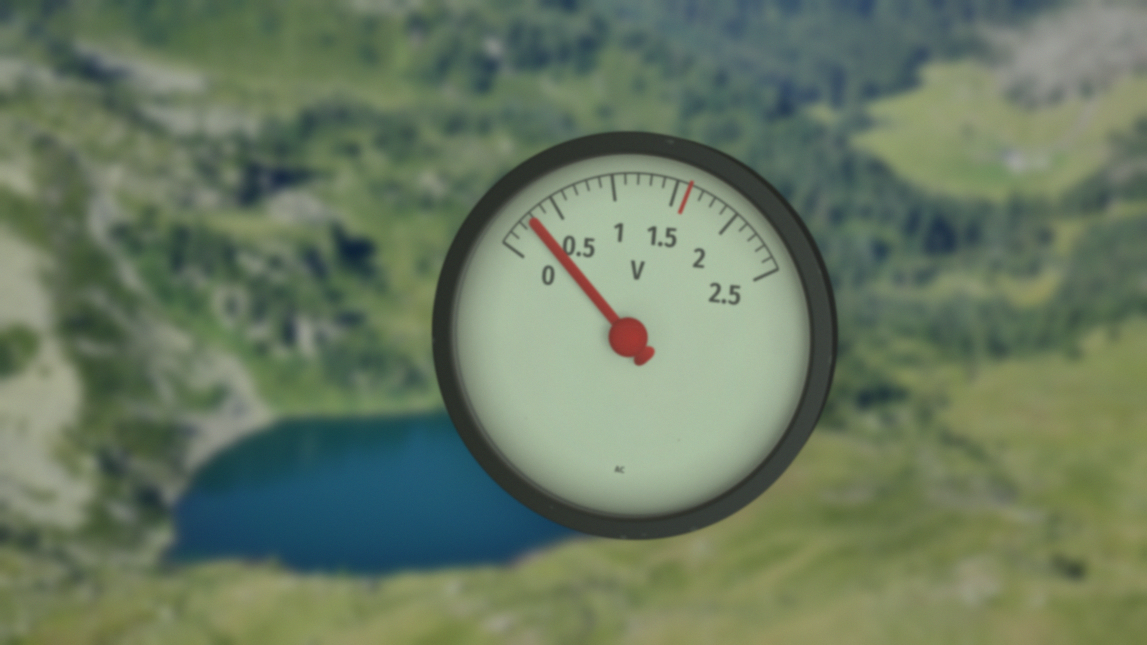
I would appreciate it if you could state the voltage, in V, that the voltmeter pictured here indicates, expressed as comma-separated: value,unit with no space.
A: 0.3,V
